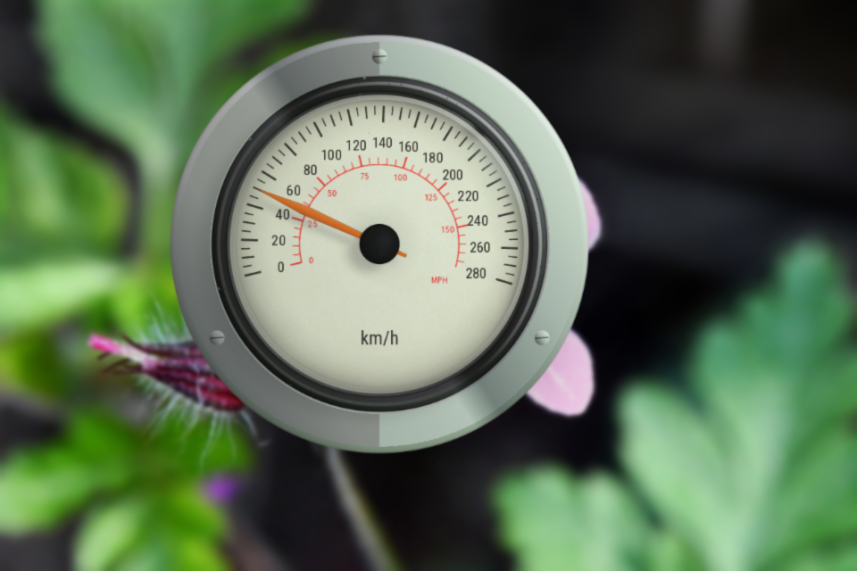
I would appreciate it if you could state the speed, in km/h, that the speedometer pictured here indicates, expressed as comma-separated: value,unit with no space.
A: 50,km/h
